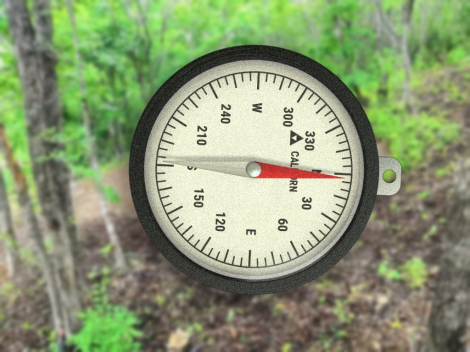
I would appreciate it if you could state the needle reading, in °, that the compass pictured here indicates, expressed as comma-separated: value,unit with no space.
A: 2.5,°
